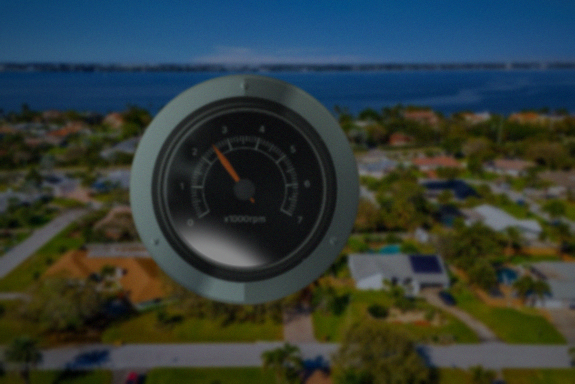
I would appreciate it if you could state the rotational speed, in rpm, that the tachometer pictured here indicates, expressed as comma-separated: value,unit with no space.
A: 2500,rpm
